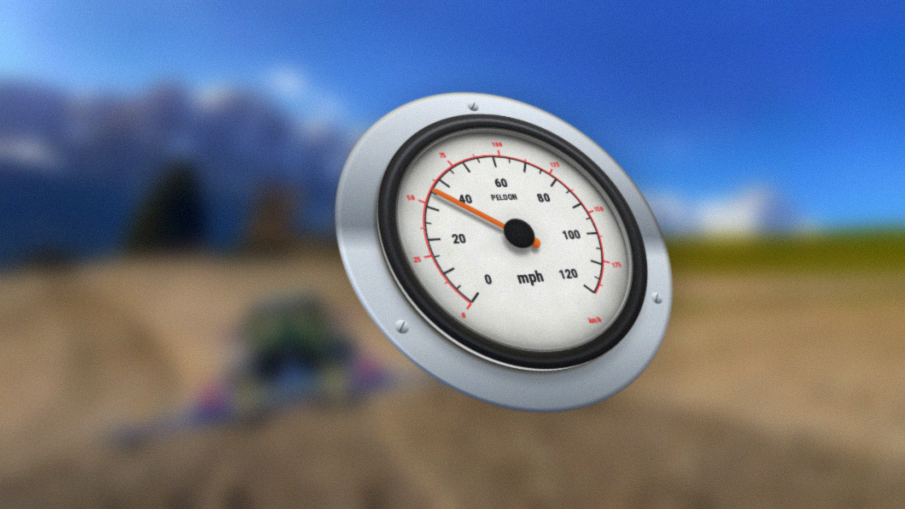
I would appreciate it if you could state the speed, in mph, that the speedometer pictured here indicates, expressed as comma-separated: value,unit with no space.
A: 35,mph
